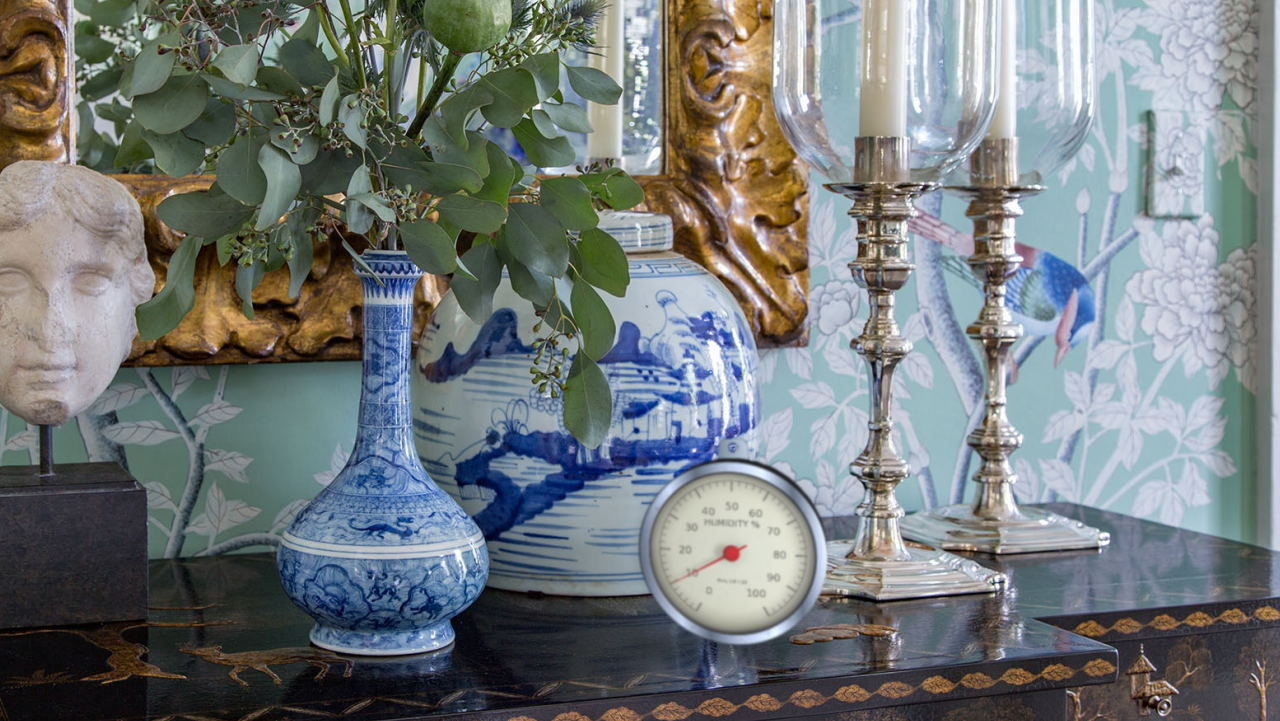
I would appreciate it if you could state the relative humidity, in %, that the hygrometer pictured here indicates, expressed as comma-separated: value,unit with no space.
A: 10,%
